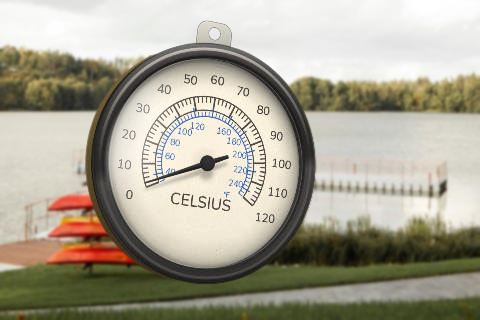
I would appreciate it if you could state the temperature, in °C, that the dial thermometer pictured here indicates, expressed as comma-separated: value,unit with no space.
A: 2,°C
